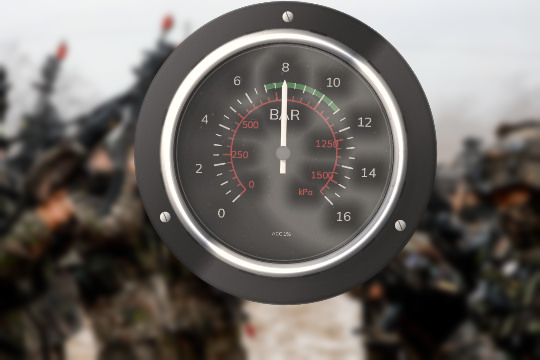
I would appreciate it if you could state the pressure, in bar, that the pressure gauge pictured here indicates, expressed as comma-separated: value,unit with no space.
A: 8,bar
